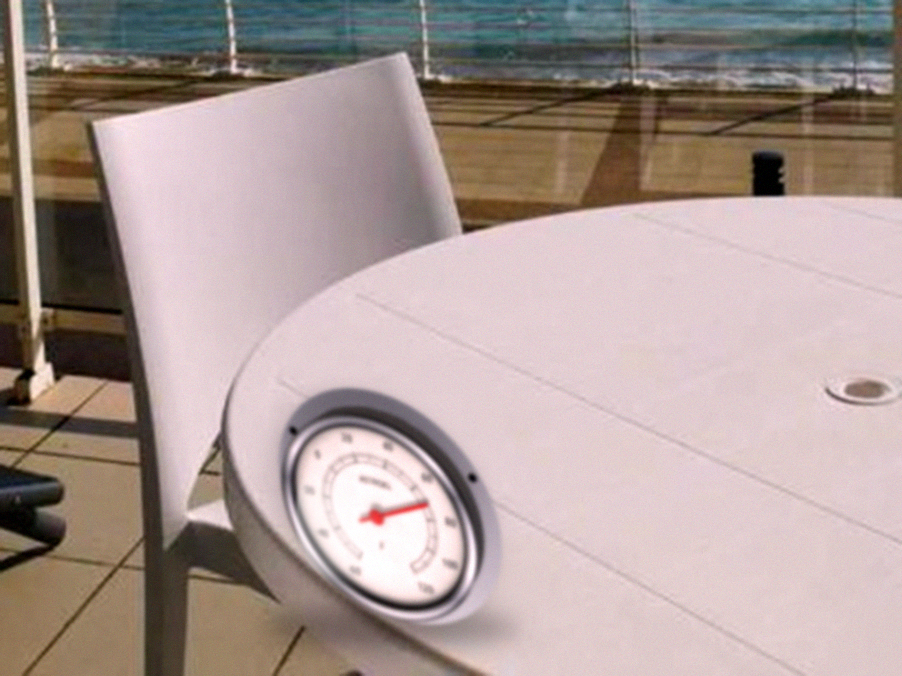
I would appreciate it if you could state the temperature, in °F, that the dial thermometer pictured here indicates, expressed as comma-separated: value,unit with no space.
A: 70,°F
